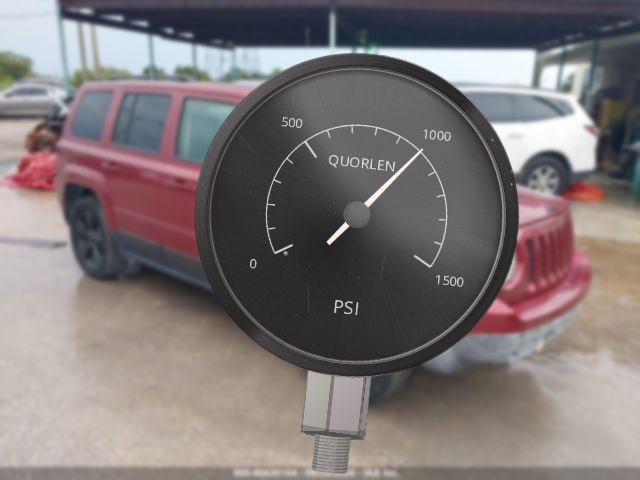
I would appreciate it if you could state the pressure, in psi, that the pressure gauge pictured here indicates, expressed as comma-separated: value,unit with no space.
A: 1000,psi
